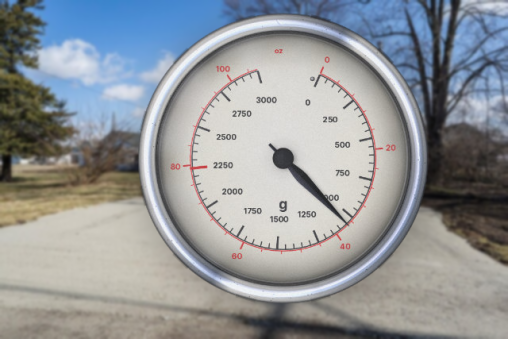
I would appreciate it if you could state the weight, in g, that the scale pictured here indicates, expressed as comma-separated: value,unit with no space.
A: 1050,g
